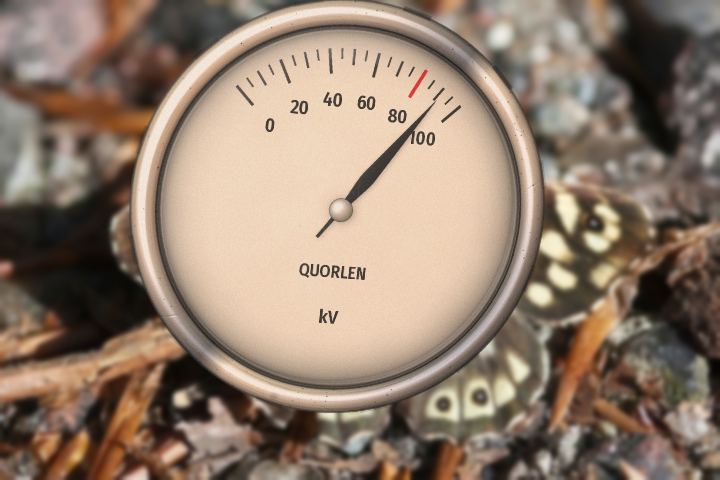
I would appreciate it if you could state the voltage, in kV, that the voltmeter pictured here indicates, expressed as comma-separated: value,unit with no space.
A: 90,kV
